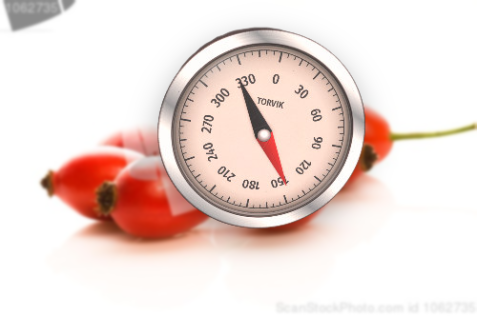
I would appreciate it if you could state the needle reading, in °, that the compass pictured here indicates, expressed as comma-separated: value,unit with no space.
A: 145,°
